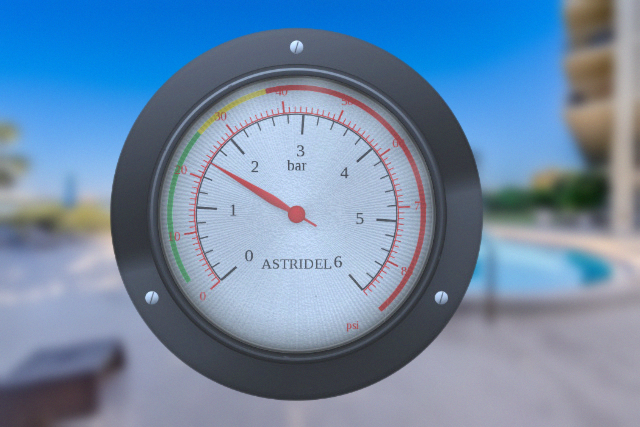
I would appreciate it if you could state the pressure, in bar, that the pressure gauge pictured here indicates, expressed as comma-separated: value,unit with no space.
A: 1.6,bar
